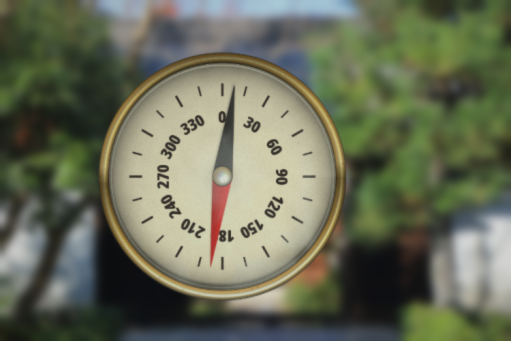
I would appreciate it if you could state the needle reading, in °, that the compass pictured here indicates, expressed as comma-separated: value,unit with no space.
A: 187.5,°
